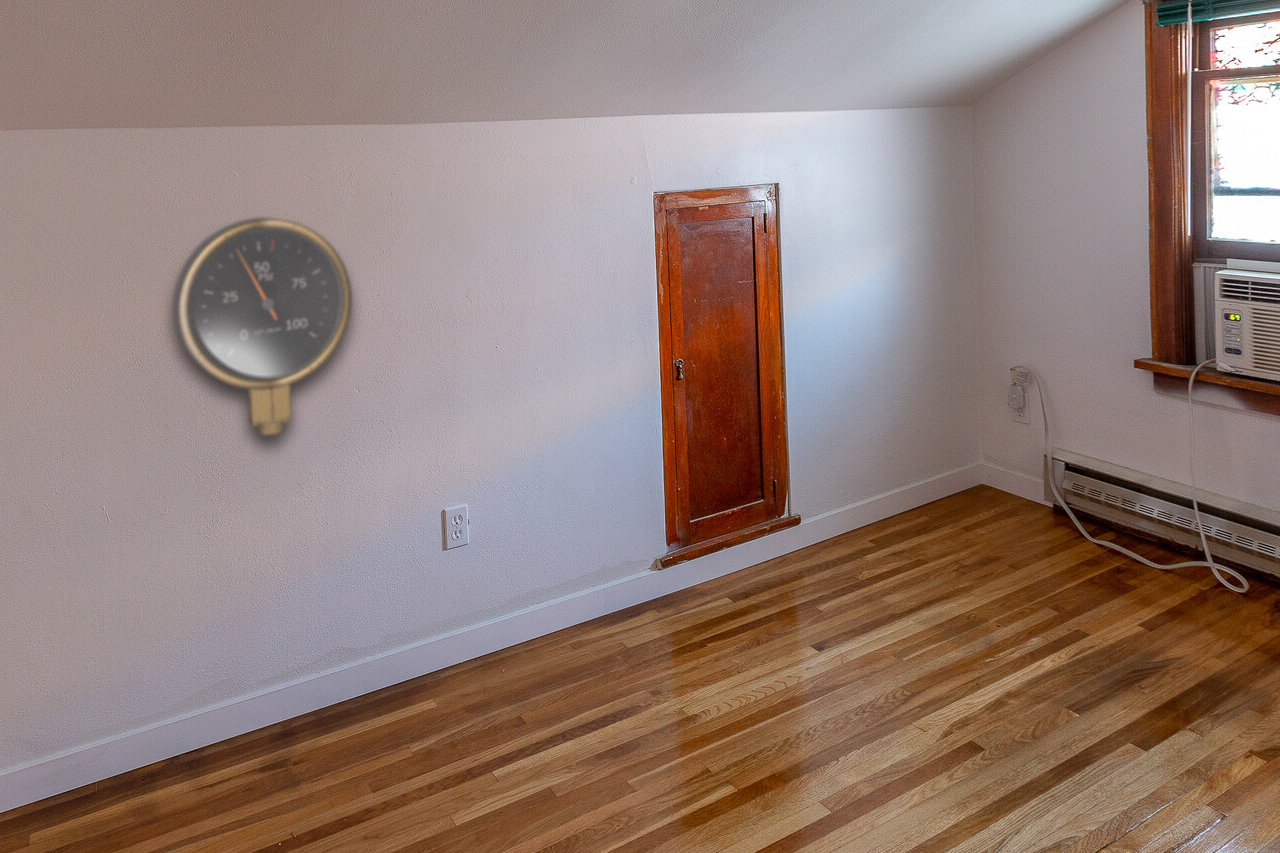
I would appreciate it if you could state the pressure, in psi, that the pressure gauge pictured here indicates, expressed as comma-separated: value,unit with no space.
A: 42.5,psi
